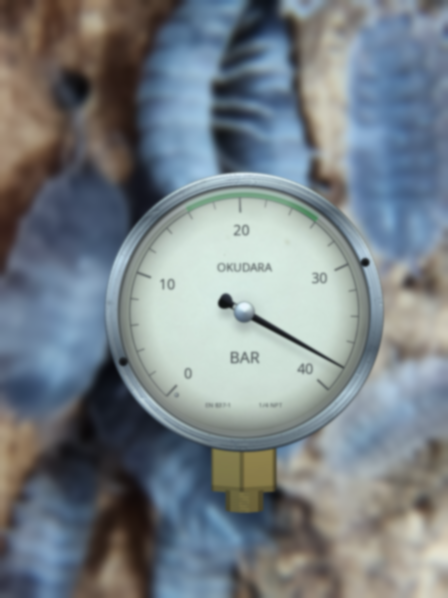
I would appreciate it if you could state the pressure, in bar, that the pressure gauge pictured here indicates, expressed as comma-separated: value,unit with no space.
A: 38,bar
